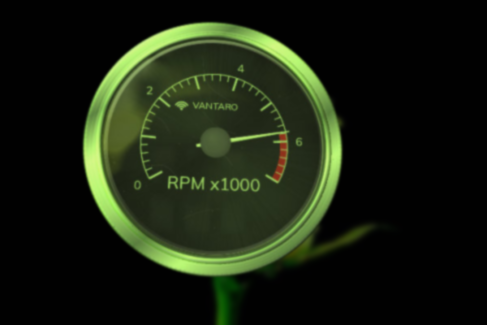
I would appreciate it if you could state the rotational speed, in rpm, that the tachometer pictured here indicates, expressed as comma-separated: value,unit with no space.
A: 5800,rpm
